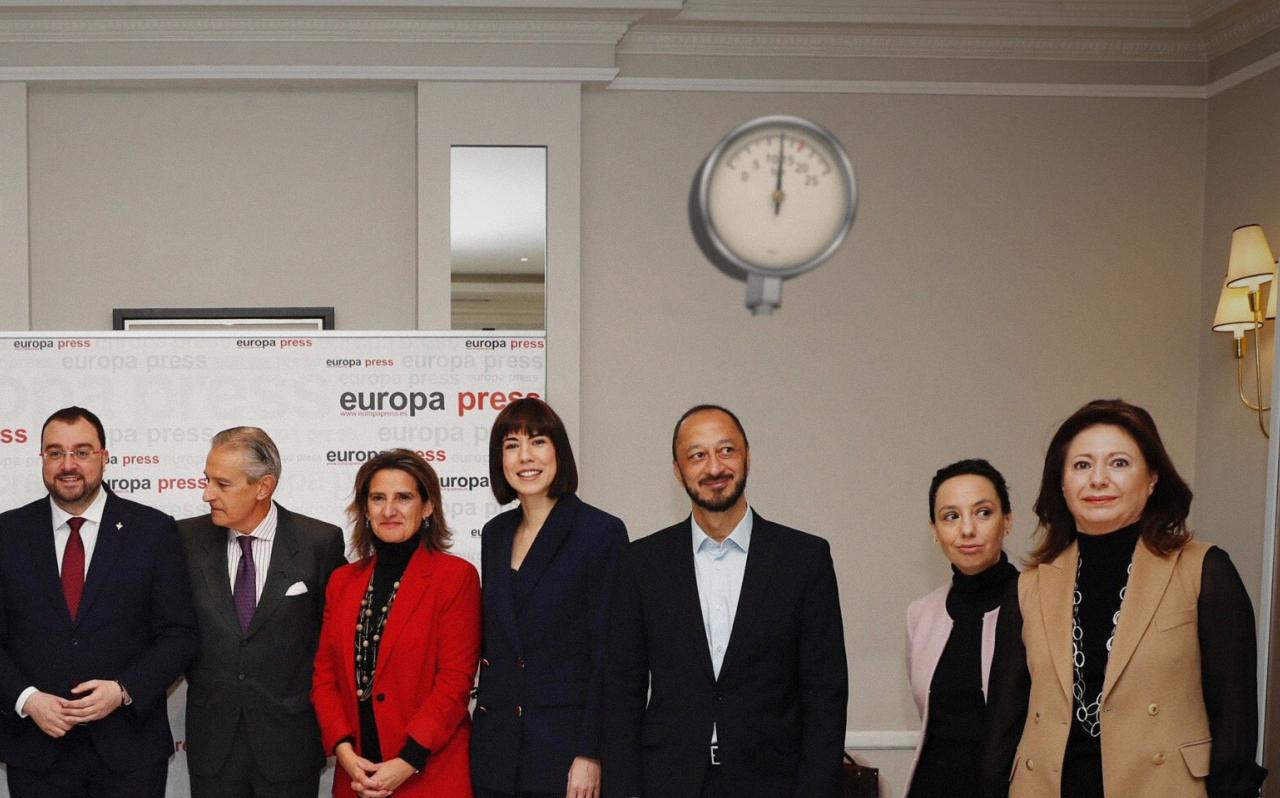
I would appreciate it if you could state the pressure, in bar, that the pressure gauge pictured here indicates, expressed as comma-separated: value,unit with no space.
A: 12.5,bar
